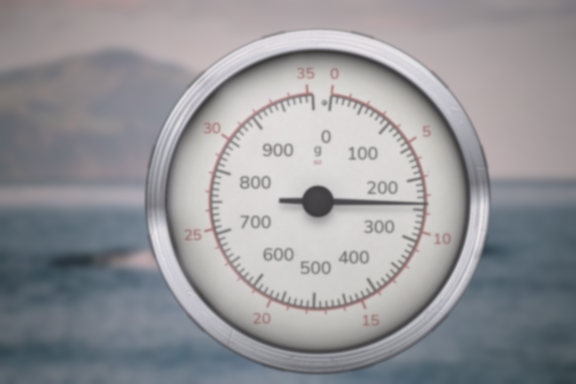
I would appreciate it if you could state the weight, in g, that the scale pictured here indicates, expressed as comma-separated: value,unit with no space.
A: 240,g
